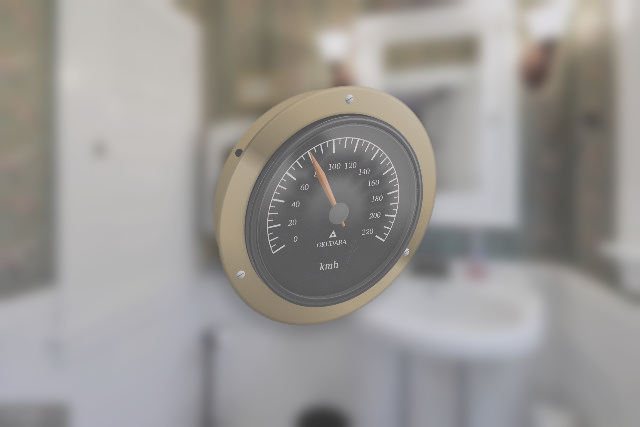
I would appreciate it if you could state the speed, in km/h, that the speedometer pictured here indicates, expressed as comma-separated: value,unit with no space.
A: 80,km/h
